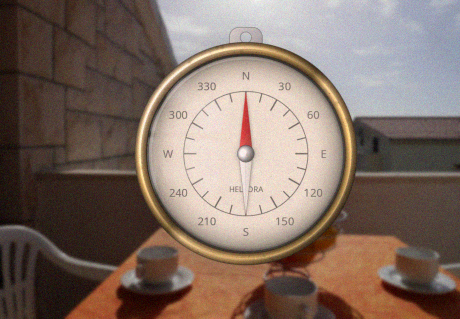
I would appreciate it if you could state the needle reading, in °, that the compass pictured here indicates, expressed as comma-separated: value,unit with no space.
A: 0,°
